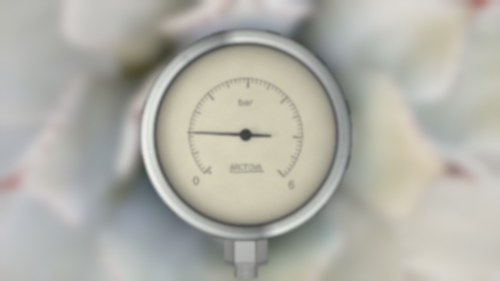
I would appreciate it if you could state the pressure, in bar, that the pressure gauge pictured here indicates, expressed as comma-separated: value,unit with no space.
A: 1,bar
